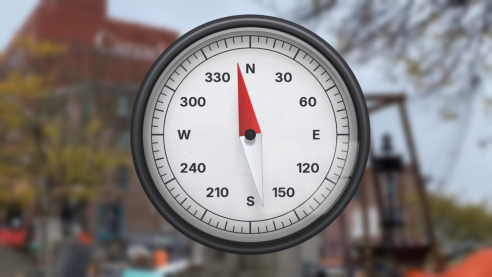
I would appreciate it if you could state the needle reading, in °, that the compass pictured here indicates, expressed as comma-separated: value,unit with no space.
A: 350,°
